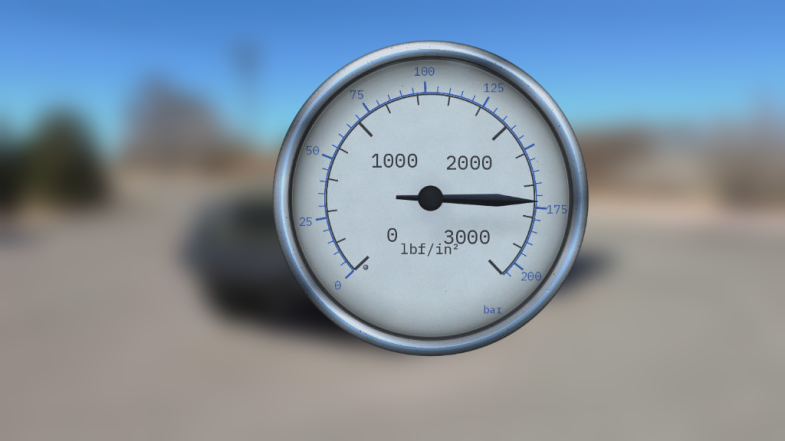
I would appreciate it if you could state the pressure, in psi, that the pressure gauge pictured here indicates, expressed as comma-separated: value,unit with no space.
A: 2500,psi
